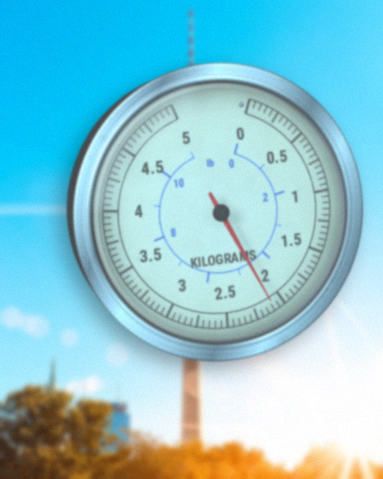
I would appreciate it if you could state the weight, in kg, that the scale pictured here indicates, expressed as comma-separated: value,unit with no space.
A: 2.1,kg
